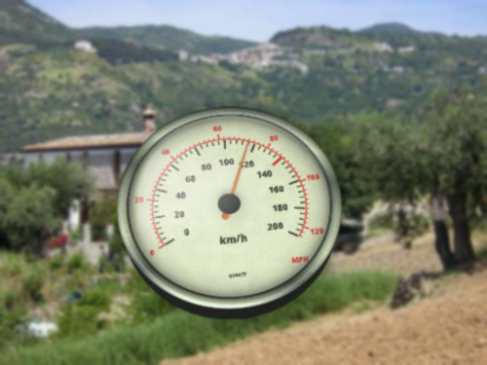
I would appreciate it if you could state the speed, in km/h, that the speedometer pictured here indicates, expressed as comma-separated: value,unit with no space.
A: 116,km/h
